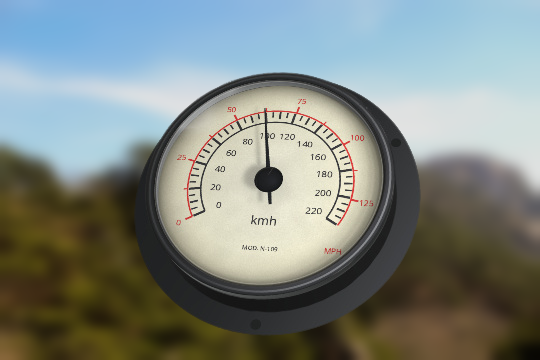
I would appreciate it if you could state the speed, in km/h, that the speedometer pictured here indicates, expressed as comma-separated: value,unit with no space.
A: 100,km/h
